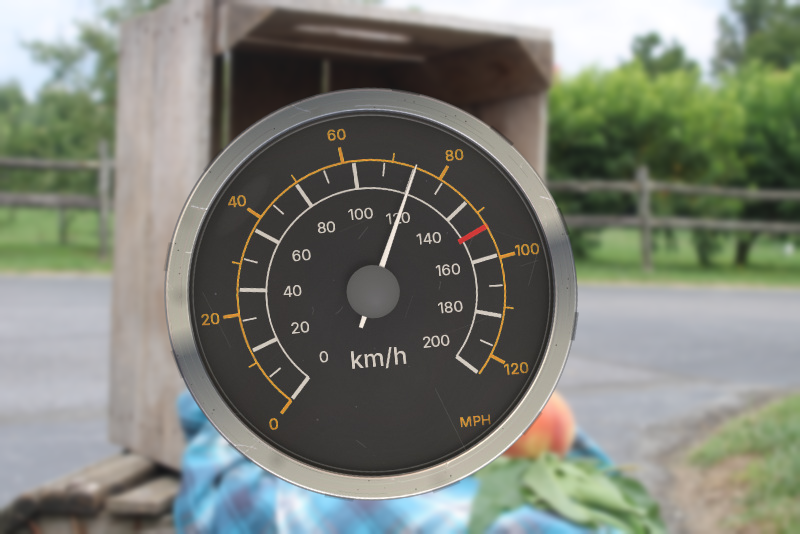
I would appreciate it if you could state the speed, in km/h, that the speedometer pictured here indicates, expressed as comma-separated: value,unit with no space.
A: 120,km/h
